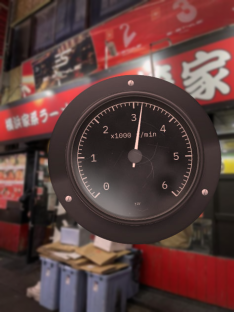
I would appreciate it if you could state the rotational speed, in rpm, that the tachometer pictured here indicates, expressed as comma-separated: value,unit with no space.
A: 3200,rpm
